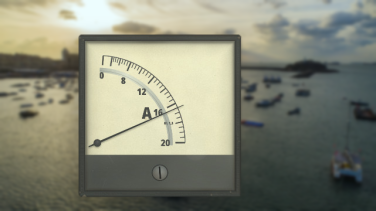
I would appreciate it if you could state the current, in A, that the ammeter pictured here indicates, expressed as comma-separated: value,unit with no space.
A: 16.5,A
